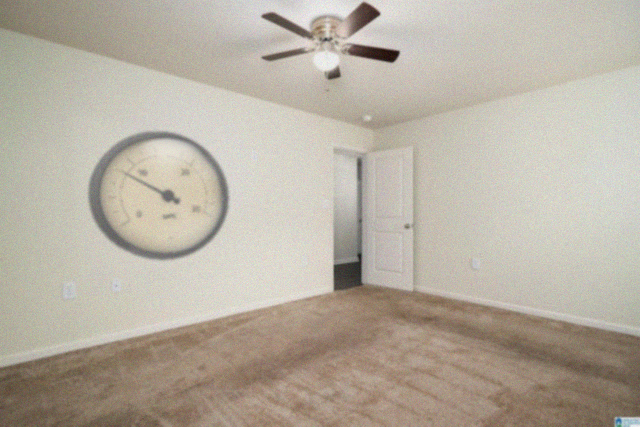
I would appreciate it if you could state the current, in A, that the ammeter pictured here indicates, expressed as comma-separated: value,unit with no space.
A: 8,A
